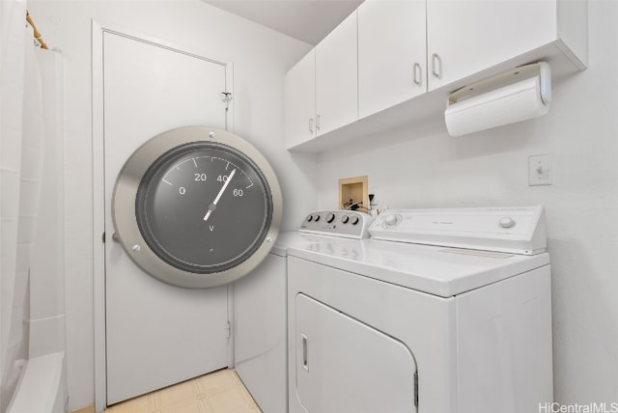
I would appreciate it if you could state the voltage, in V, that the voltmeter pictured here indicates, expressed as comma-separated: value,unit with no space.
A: 45,V
